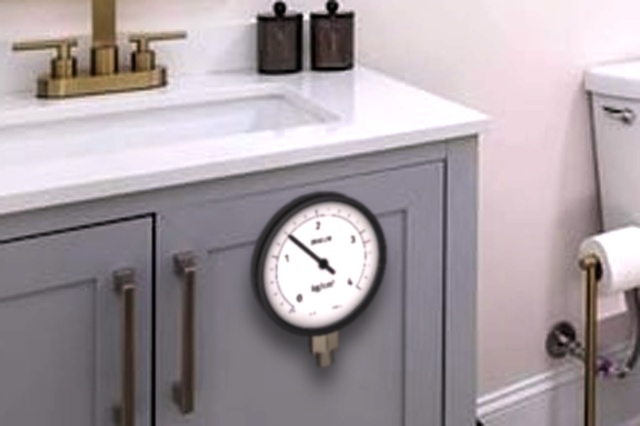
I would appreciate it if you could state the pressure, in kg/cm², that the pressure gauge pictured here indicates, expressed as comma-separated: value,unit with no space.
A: 1.4,kg/cm²
